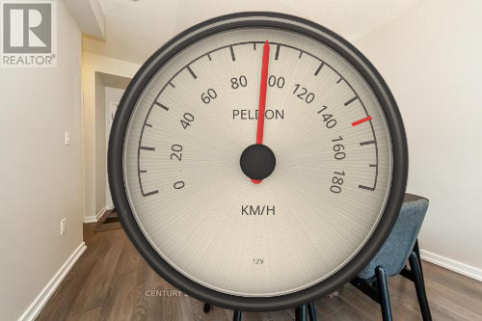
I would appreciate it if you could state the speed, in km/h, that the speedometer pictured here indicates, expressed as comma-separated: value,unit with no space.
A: 95,km/h
